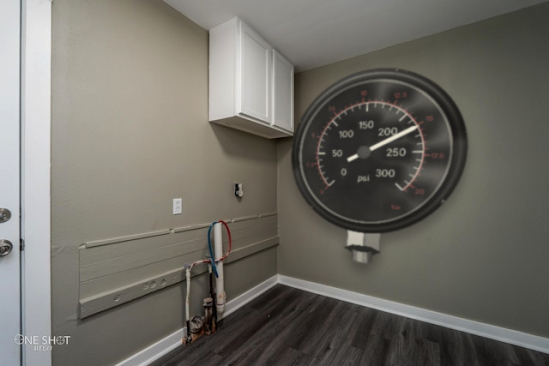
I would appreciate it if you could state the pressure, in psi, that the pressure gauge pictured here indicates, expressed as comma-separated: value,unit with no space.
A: 220,psi
